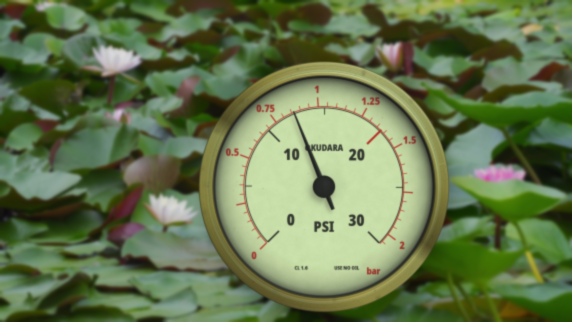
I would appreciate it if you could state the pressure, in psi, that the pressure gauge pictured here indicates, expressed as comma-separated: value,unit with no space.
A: 12.5,psi
